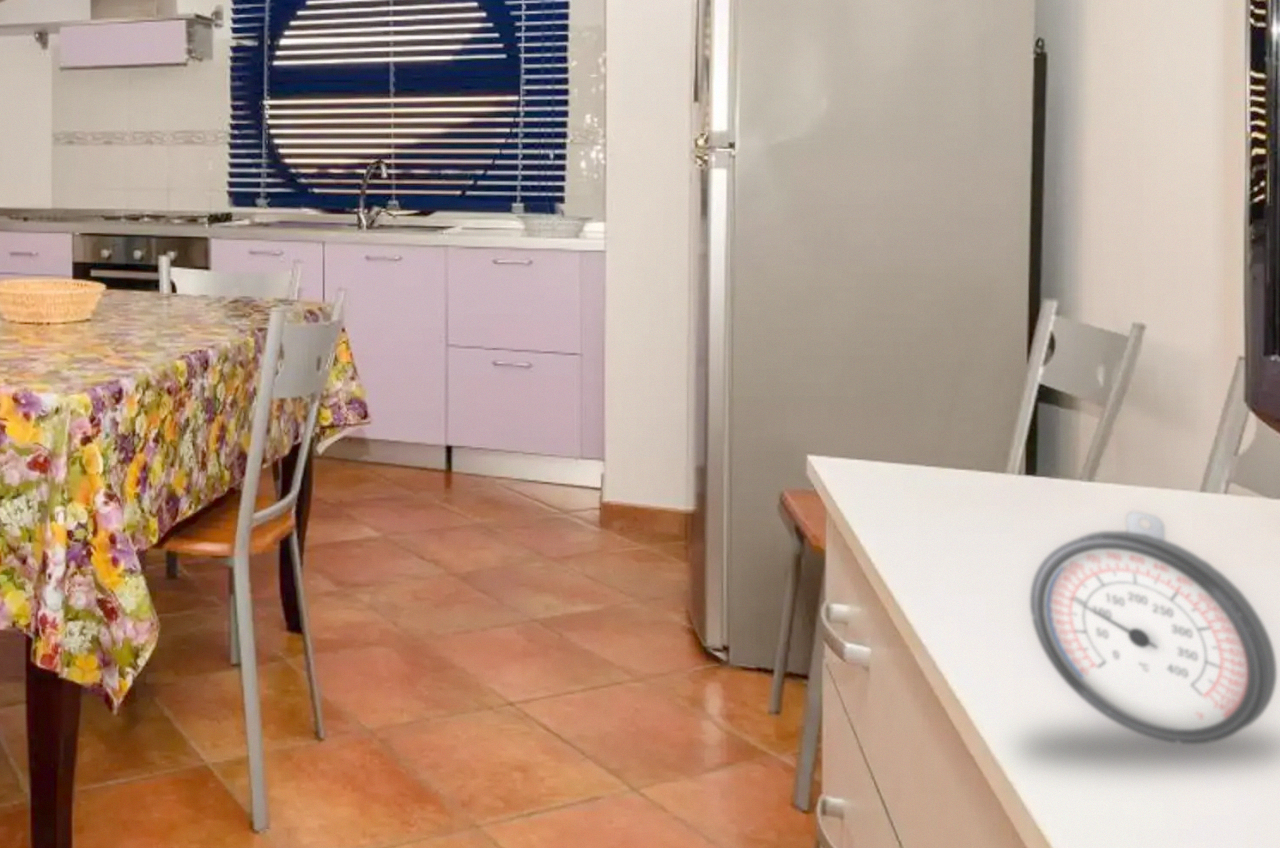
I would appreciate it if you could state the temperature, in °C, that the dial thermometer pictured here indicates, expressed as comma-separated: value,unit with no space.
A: 100,°C
